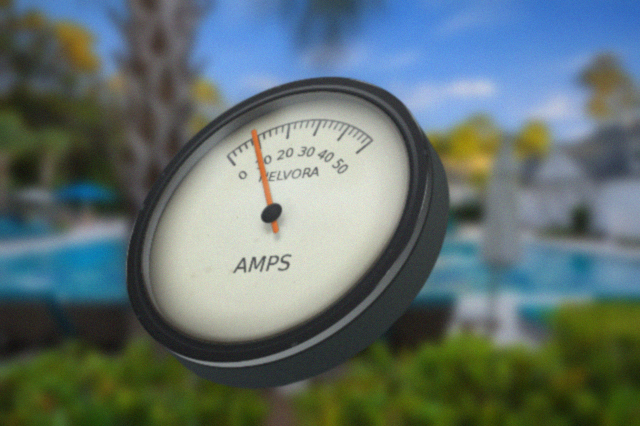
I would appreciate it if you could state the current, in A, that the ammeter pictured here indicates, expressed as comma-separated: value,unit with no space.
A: 10,A
